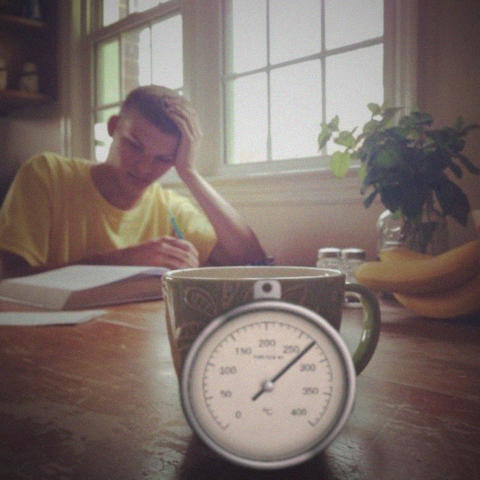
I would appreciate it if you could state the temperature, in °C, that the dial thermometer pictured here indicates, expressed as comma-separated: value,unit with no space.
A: 270,°C
